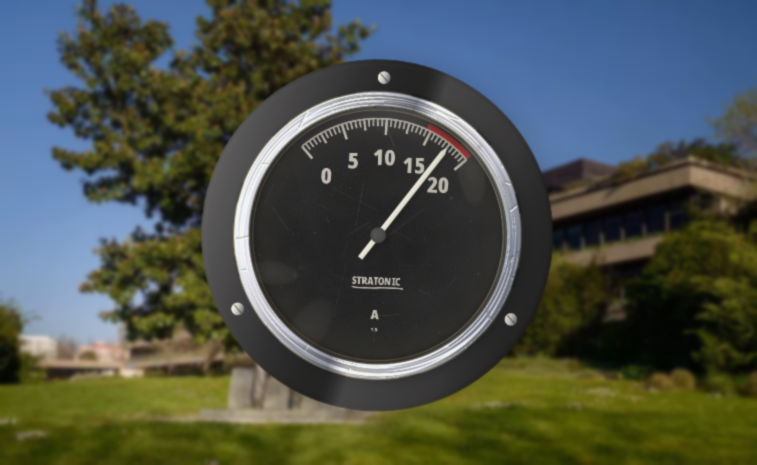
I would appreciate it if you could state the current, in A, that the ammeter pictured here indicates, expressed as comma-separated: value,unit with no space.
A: 17.5,A
